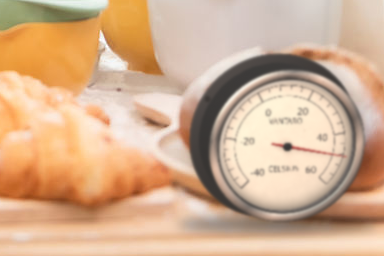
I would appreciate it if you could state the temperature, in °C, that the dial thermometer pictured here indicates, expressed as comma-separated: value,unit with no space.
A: 48,°C
